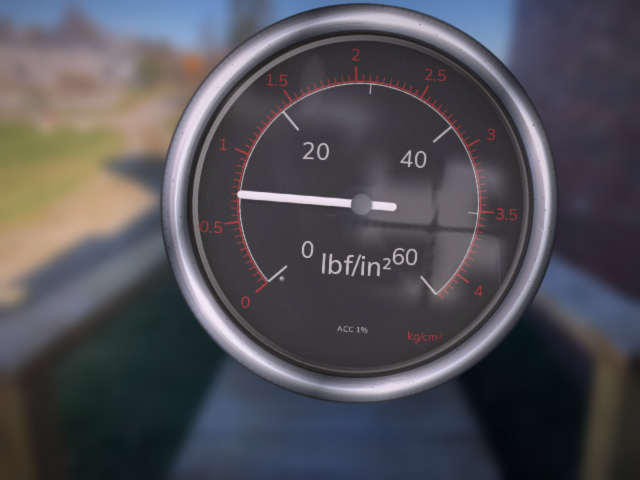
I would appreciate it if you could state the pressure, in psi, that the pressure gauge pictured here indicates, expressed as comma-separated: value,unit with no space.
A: 10,psi
